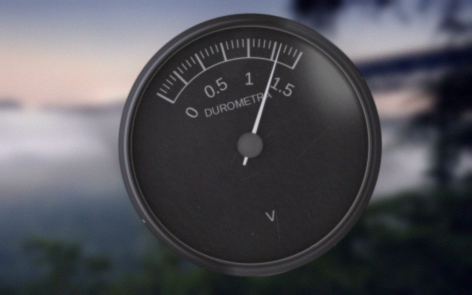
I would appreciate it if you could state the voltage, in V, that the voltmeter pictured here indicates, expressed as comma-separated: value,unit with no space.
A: 1.3,V
